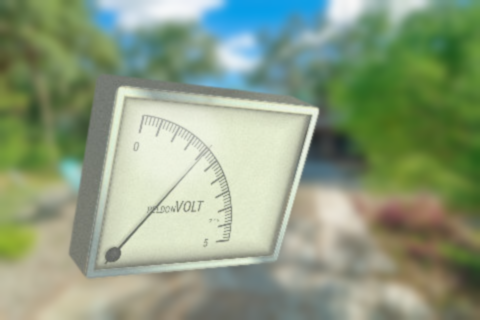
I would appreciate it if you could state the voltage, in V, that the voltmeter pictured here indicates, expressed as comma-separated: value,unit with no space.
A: 2,V
